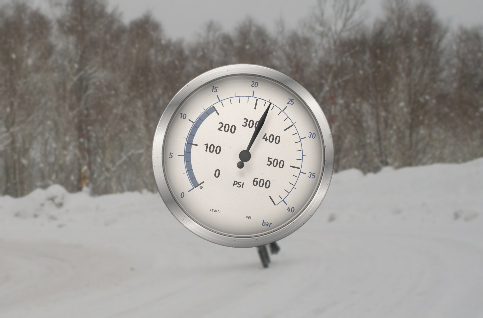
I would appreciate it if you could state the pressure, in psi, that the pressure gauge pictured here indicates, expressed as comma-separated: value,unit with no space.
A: 330,psi
